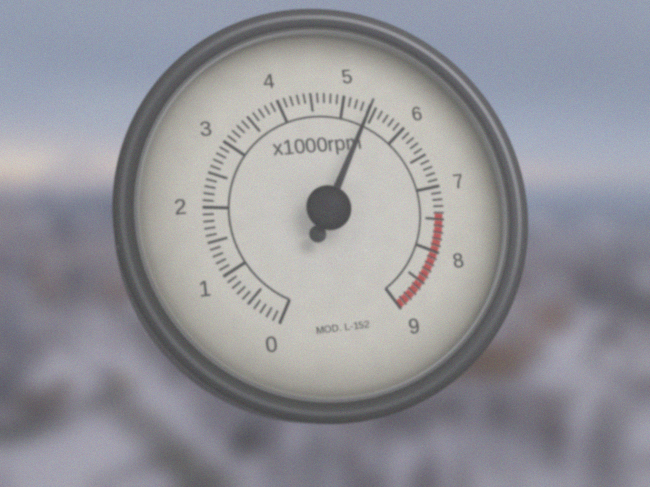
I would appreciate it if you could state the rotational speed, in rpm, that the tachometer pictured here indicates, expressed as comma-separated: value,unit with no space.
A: 5400,rpm
